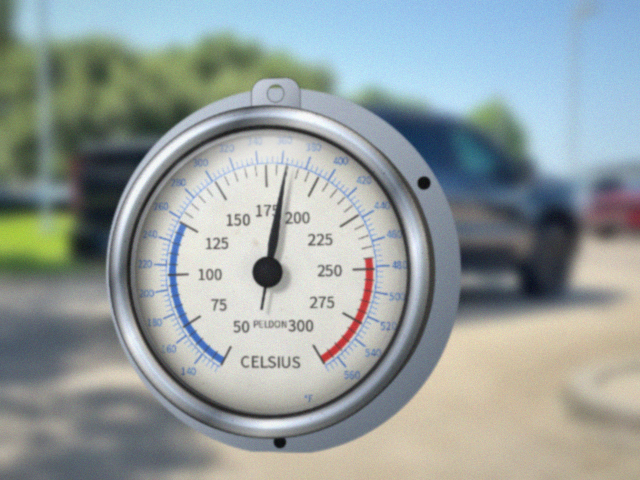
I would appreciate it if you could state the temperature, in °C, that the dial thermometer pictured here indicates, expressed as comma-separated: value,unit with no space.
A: 185,°C
